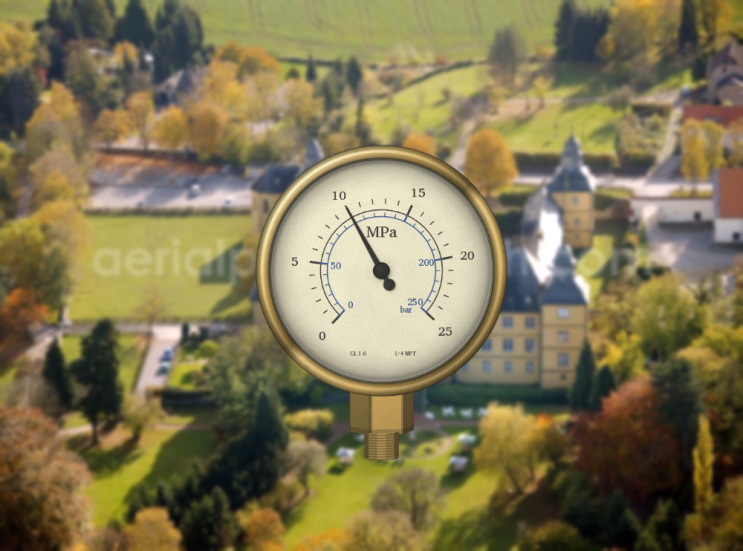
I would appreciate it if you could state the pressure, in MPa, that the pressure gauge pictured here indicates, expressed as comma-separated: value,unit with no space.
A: 10,MPa
